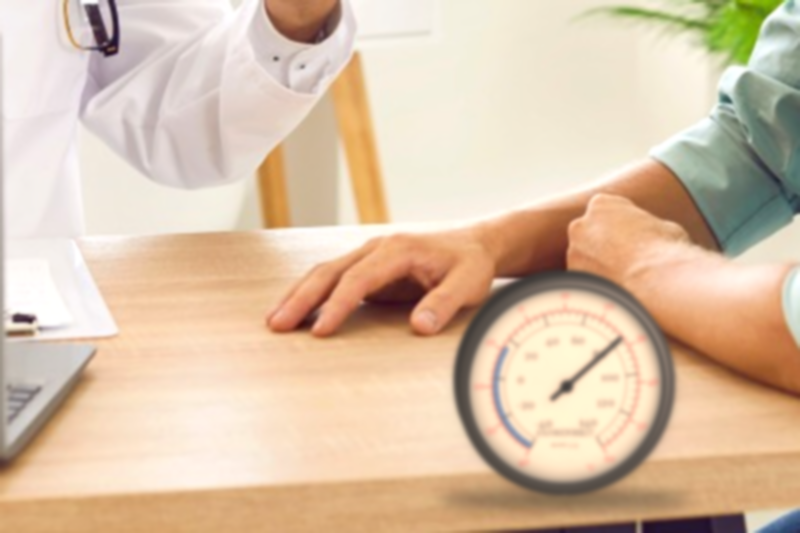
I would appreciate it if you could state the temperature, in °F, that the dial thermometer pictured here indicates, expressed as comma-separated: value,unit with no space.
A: 80,°F
